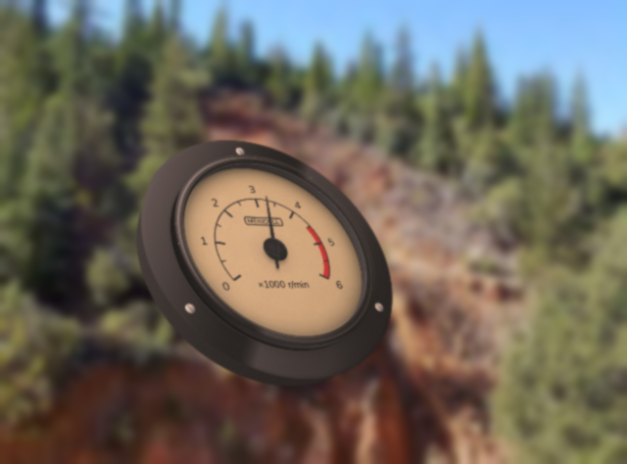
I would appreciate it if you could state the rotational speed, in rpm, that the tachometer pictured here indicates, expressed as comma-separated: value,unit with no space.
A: 3250,rpm
